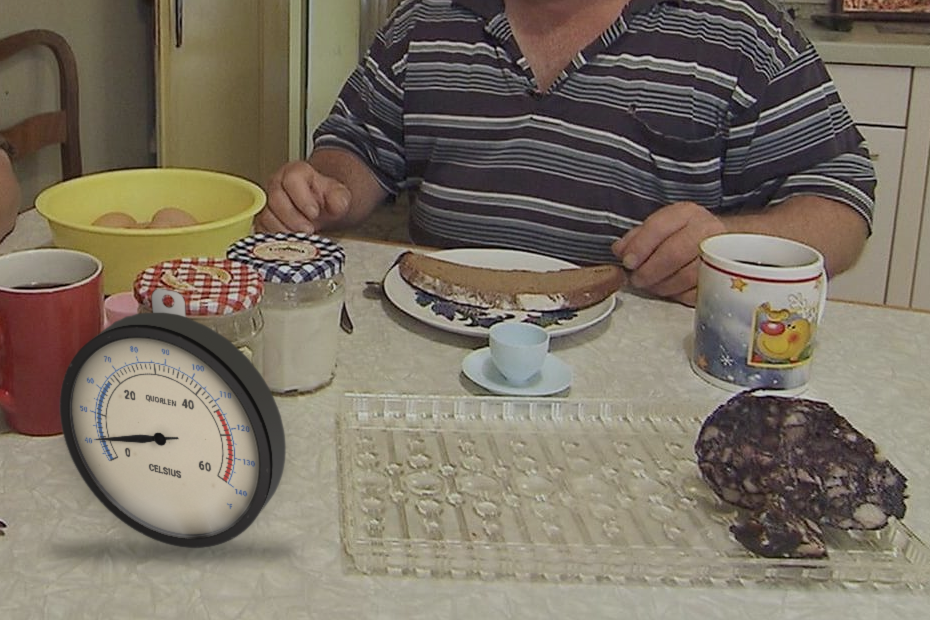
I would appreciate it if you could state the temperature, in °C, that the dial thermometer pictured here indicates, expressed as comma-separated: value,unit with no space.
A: 5,°C
